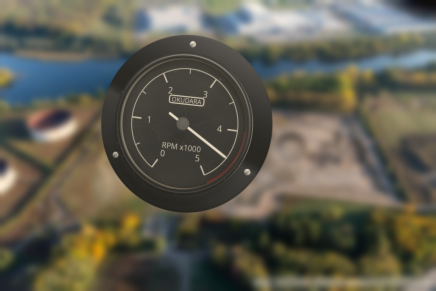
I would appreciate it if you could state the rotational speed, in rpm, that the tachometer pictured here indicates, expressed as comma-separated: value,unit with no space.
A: 4500,rpm
